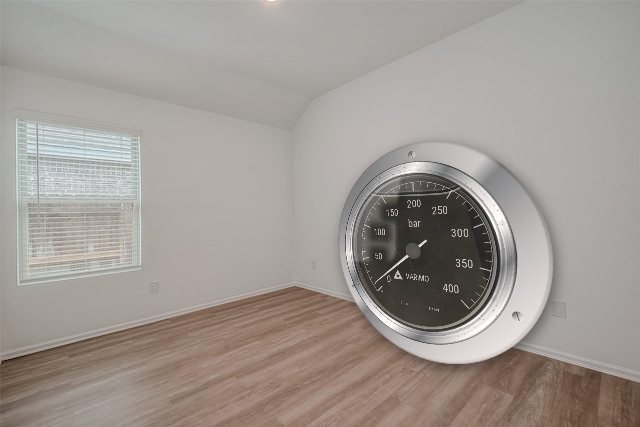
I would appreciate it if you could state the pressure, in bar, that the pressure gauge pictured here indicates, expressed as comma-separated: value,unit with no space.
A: 10,bar
